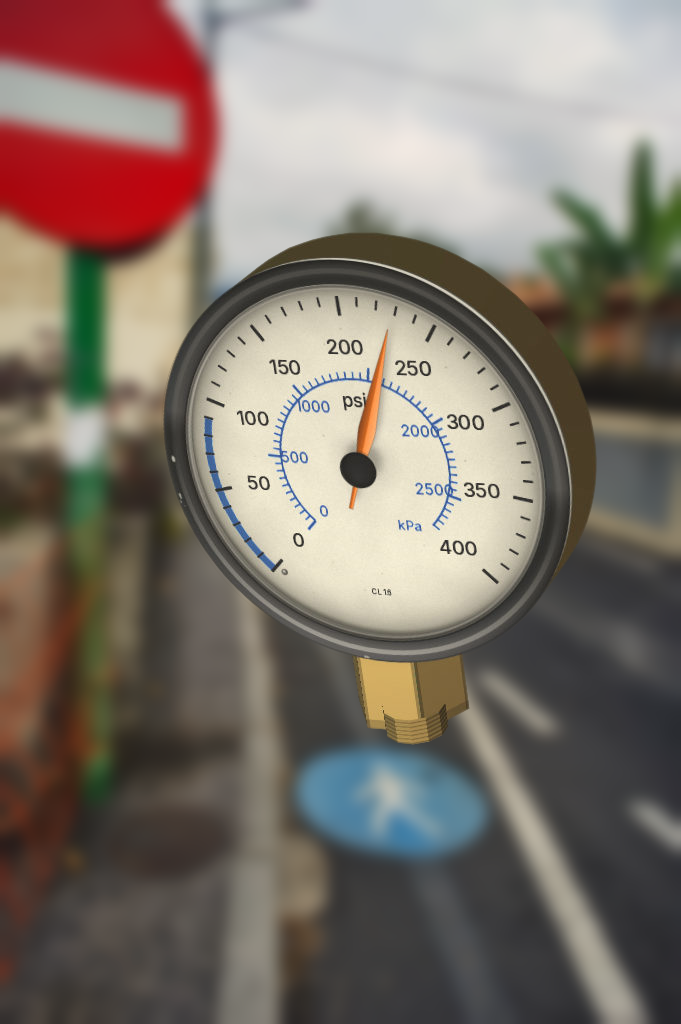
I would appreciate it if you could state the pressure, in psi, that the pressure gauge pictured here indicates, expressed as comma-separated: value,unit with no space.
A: 230,psi
